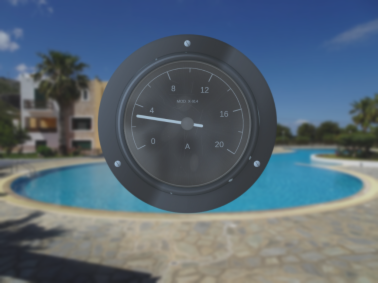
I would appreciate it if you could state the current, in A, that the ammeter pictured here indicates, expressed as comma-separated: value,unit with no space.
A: 3,A
